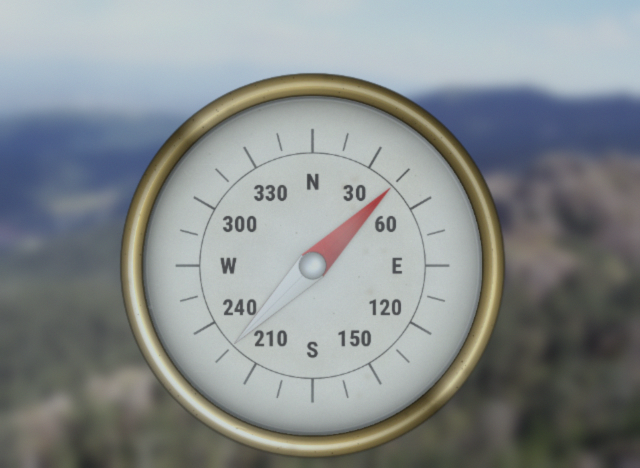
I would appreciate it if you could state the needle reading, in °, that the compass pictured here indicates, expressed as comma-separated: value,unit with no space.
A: 45,°
